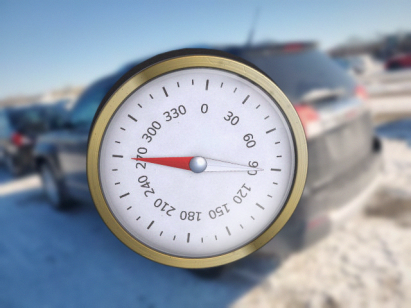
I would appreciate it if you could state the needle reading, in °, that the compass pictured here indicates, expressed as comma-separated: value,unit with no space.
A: 270,°
